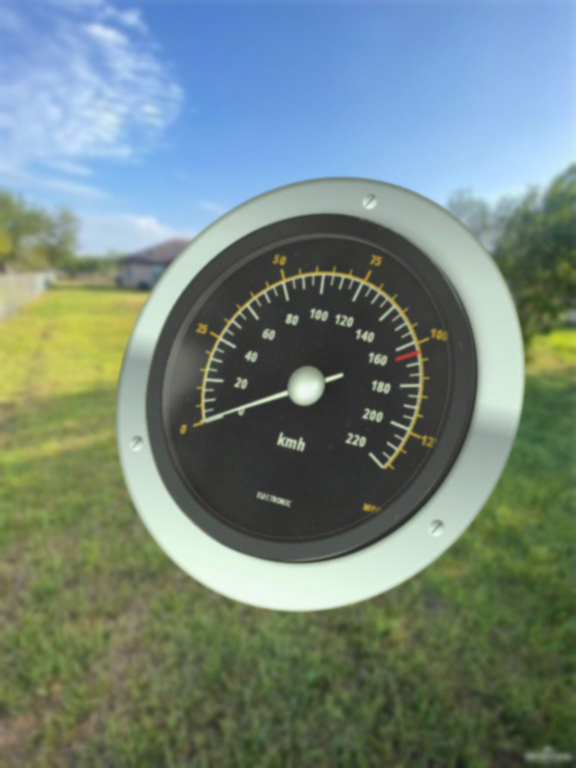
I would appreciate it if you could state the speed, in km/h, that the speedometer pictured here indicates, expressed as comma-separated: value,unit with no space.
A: 0,km/h
